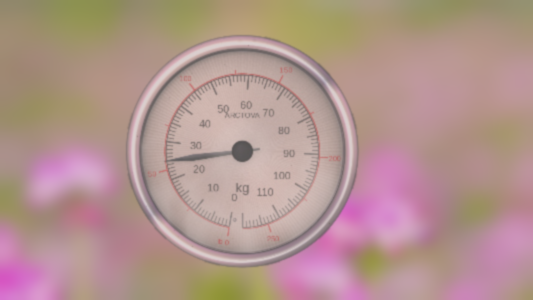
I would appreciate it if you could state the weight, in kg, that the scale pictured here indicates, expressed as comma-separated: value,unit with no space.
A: 25,kg
